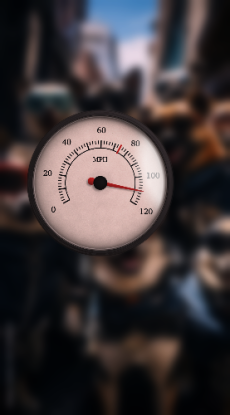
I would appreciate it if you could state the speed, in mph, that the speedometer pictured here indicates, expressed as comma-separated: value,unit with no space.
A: 110,mph
